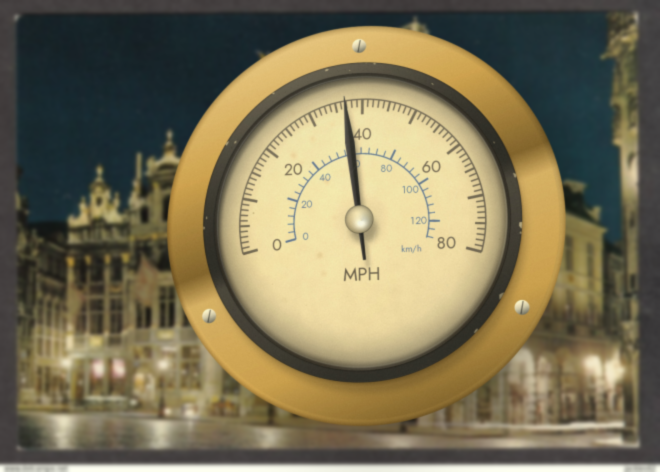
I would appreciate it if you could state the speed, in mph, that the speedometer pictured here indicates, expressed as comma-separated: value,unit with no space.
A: 37,mph
